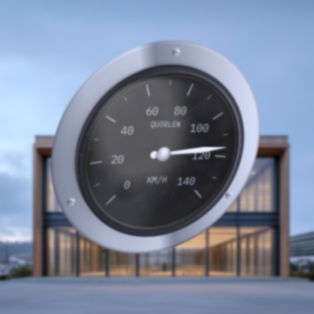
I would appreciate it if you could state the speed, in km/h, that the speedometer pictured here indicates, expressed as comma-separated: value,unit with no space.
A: 115,km/h
